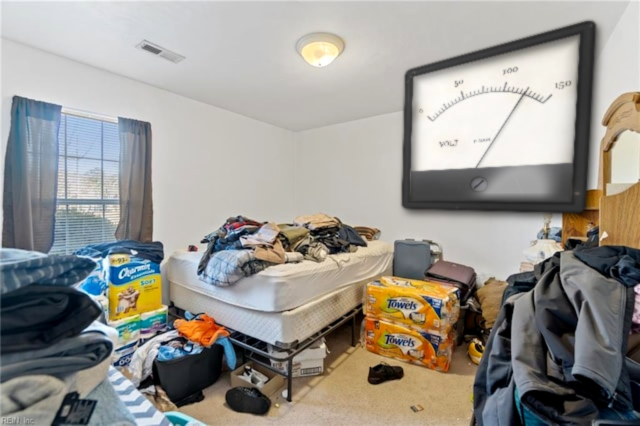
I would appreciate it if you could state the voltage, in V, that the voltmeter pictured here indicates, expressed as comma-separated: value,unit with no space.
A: 125,V
